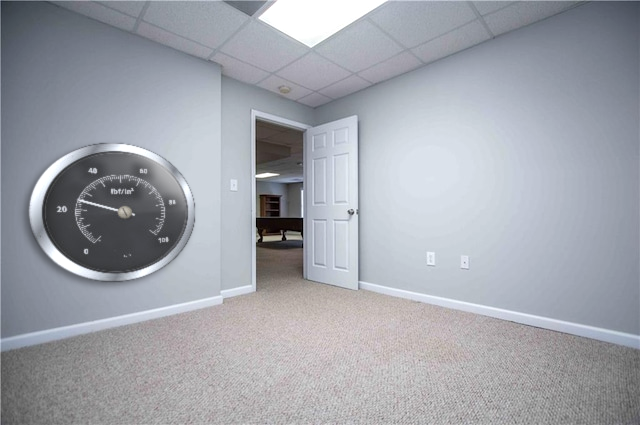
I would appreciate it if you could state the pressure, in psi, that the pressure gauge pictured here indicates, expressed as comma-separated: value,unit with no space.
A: 25,psi
